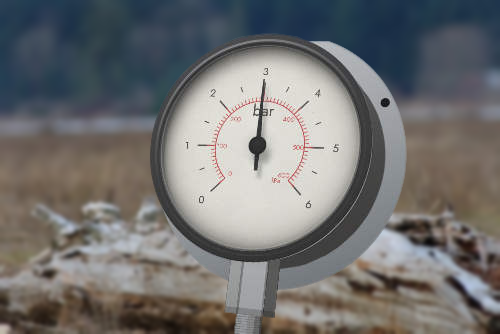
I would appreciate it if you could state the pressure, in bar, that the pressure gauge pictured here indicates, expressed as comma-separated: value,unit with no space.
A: 3,bar
